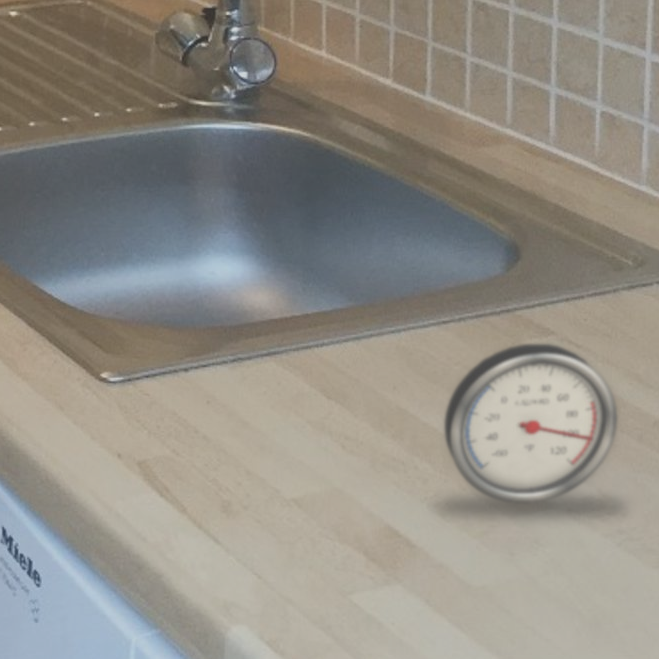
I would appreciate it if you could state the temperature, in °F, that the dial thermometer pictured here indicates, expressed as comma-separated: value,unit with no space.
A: 100,°F
